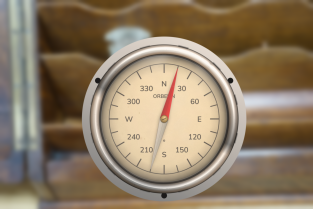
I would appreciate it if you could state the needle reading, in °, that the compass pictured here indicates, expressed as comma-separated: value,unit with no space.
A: 15,°
